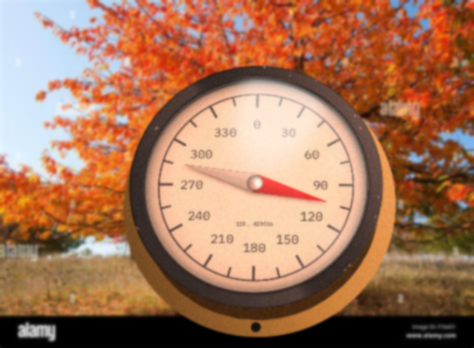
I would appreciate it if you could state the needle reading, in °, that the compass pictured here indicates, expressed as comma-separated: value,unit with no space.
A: 105,°
